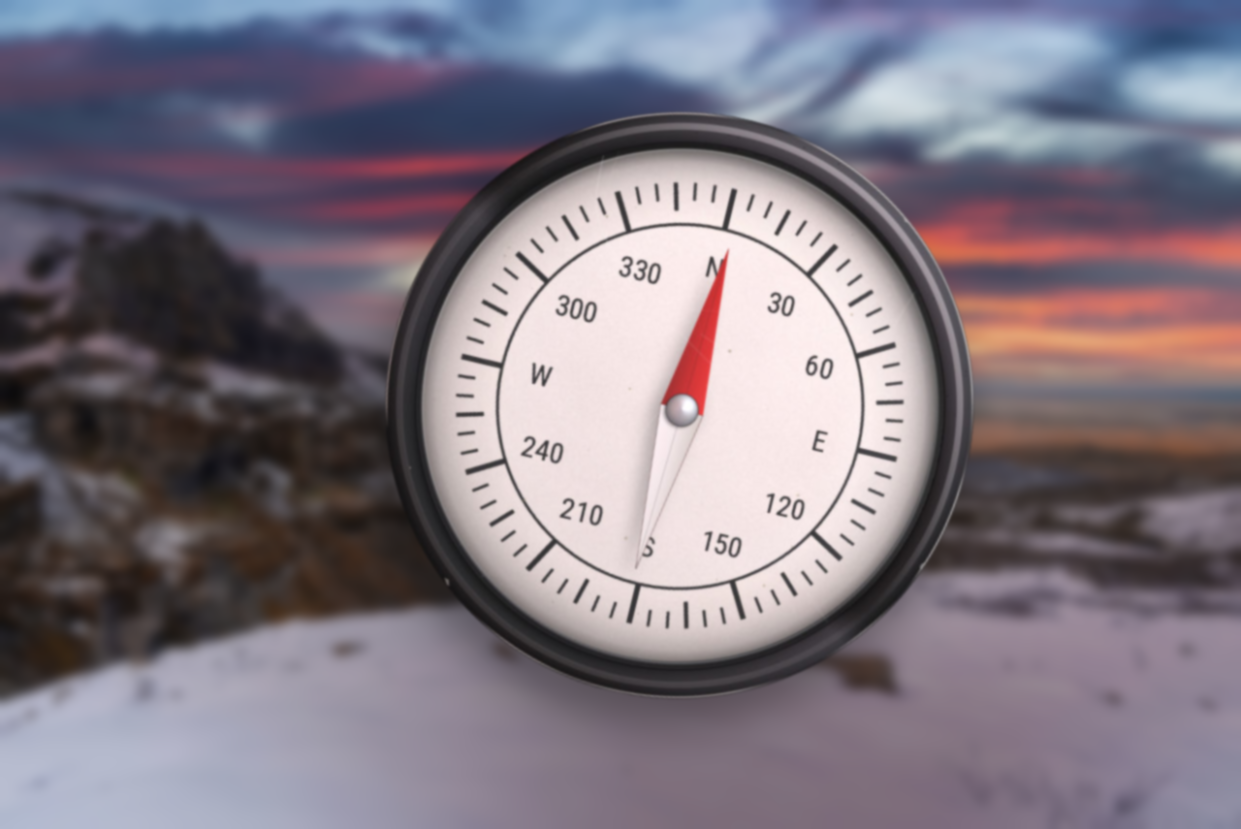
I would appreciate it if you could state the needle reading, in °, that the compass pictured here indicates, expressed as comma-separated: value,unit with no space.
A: 2.5,°
